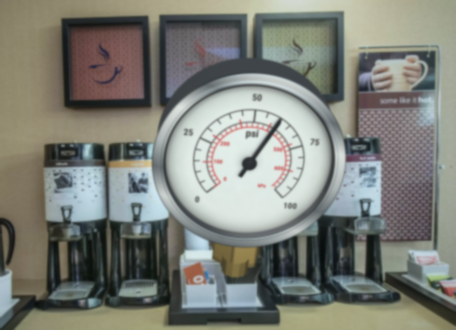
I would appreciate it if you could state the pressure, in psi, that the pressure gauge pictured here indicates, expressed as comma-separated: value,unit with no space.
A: 60,psi
